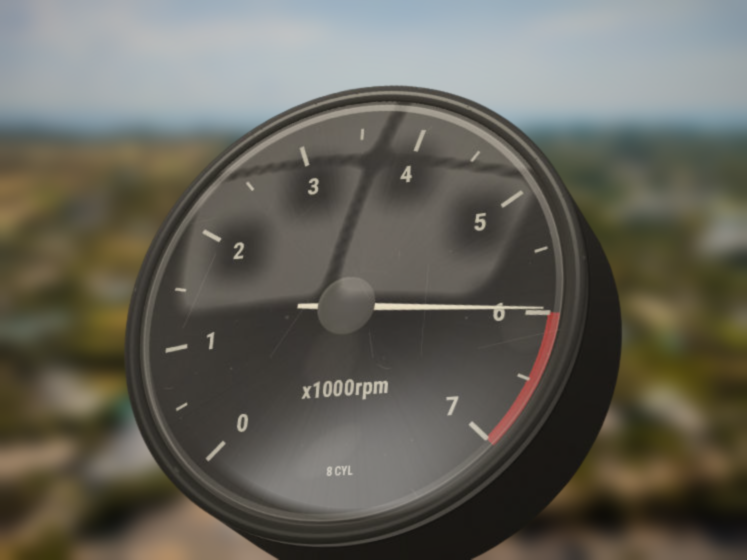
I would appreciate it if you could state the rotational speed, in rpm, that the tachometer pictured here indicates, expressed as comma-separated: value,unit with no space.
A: 6000,rpm
